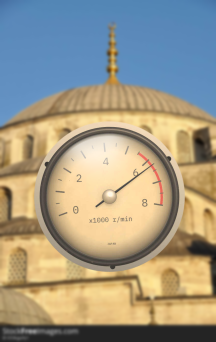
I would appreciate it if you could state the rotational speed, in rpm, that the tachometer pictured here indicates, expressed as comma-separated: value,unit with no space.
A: 6250,rpm
